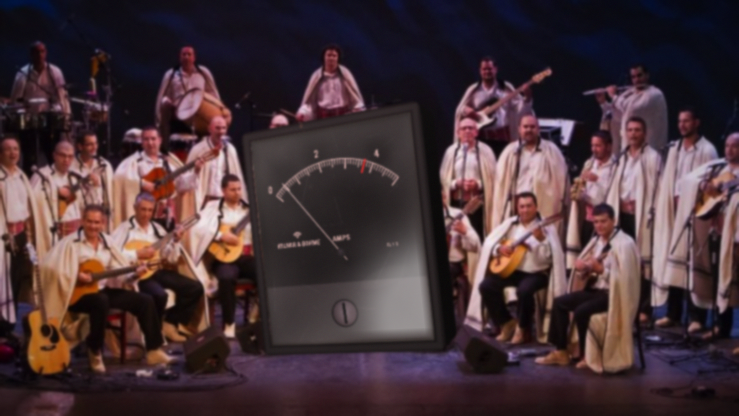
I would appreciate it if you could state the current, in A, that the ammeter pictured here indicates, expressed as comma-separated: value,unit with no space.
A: 0.5,A
